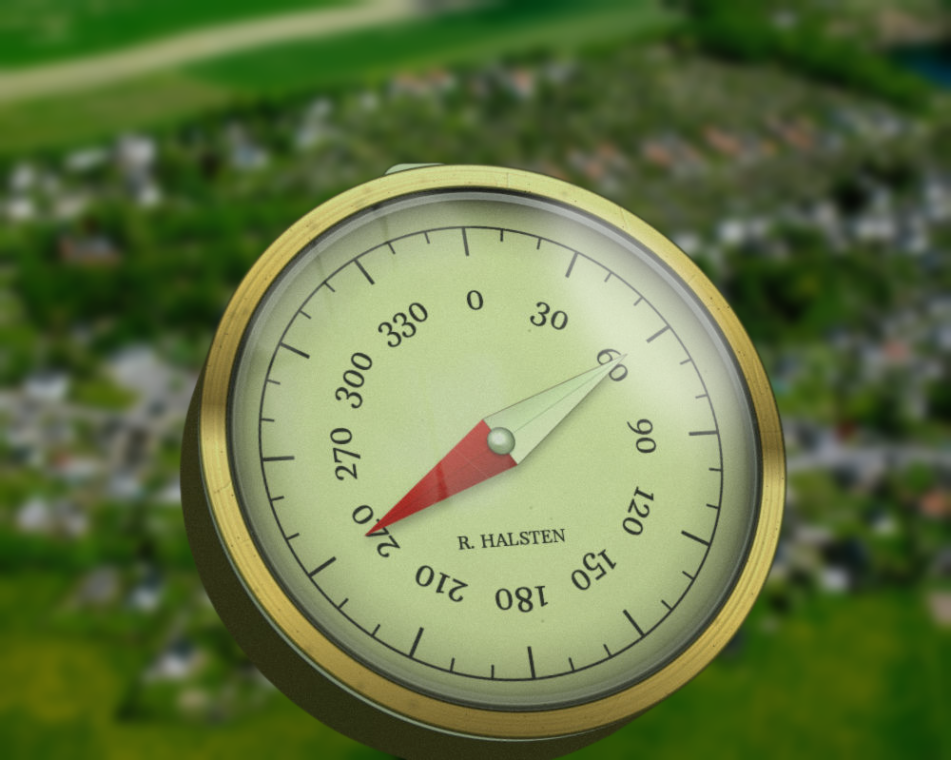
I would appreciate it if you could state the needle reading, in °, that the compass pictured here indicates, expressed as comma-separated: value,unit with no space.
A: 240,°
